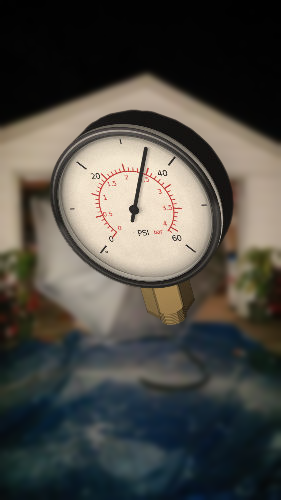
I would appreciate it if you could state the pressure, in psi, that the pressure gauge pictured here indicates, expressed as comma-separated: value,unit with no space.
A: 35,psi
